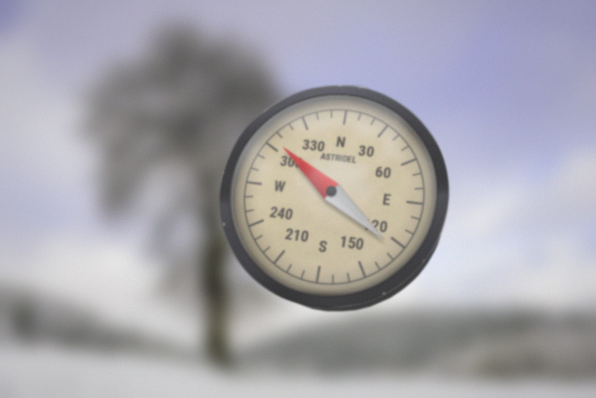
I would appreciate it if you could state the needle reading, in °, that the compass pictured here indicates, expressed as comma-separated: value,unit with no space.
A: 305,°
